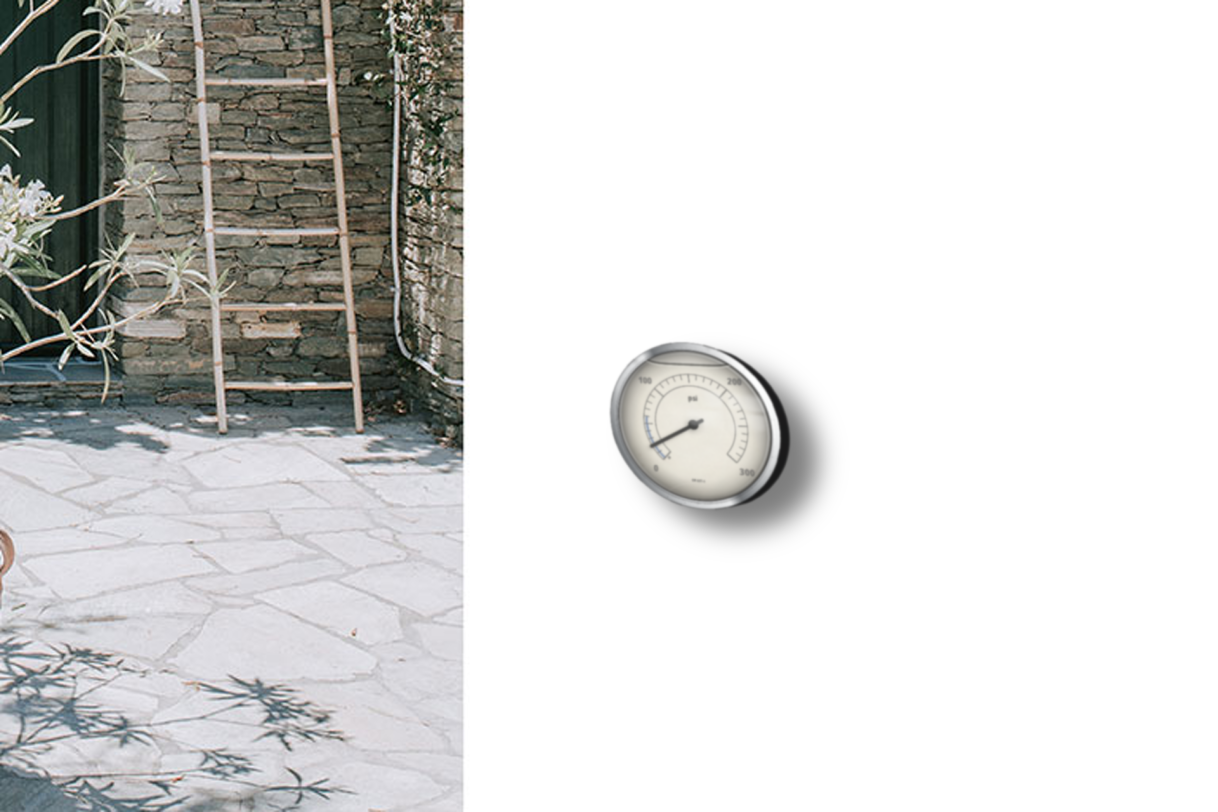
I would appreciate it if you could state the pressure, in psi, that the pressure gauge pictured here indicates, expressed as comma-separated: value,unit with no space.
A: 20,psi
